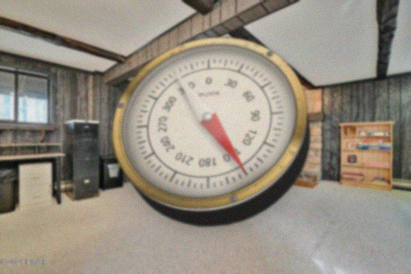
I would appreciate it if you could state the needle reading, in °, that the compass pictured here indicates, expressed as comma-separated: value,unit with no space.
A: 150,°
